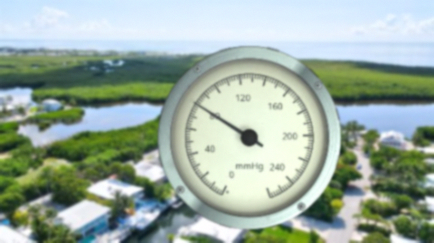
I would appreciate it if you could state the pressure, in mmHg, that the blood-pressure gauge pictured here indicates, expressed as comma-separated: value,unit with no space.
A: 80,mmHg
